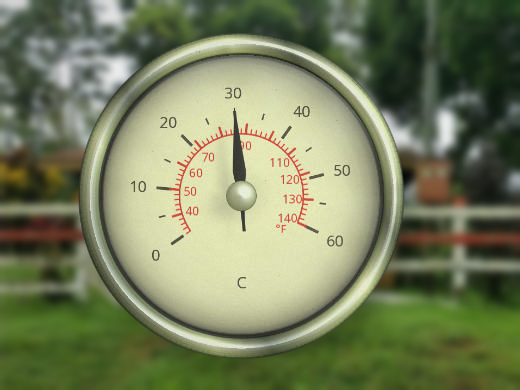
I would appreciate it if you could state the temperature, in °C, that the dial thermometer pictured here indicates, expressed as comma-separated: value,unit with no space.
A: 30,°C
